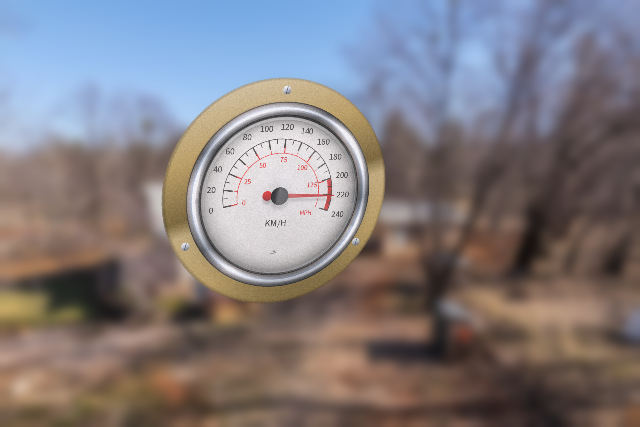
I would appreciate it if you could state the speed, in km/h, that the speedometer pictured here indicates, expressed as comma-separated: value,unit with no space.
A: 220,km/h
